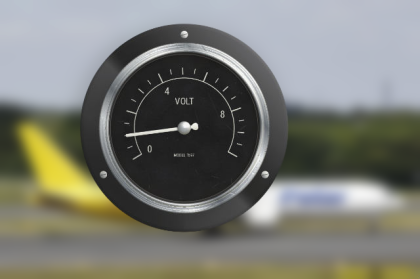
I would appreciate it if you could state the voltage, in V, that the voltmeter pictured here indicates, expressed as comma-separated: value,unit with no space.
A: 1,V
